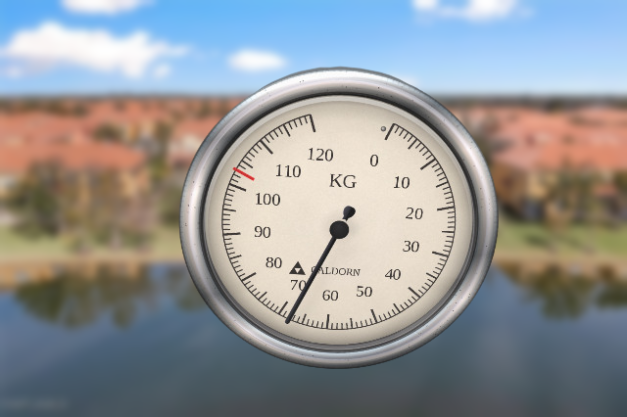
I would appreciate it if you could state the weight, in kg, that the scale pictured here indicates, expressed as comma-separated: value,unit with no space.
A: 68,kg
